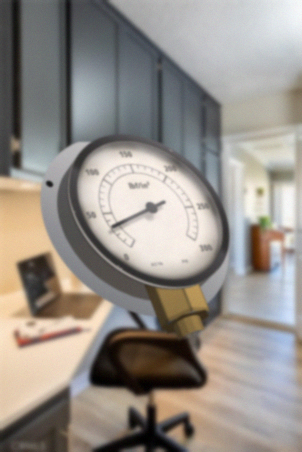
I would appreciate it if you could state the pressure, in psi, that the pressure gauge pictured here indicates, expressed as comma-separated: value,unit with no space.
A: 30,psi
